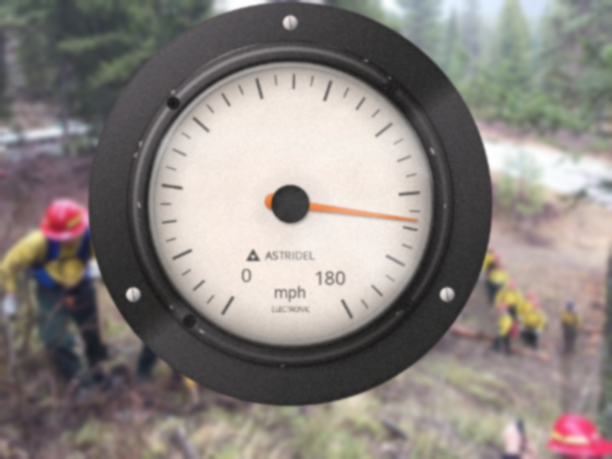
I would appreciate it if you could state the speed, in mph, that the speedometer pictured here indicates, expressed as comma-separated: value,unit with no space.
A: 147.5,mph
